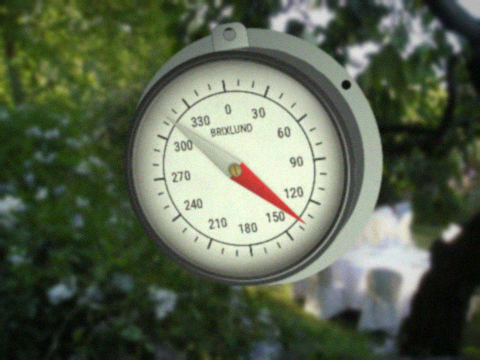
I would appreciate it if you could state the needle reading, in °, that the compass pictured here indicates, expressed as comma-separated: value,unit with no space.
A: 135,°
